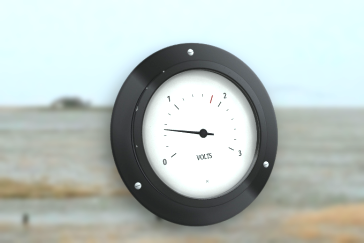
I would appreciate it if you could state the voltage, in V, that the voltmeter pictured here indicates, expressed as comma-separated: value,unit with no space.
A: 0.5,V
